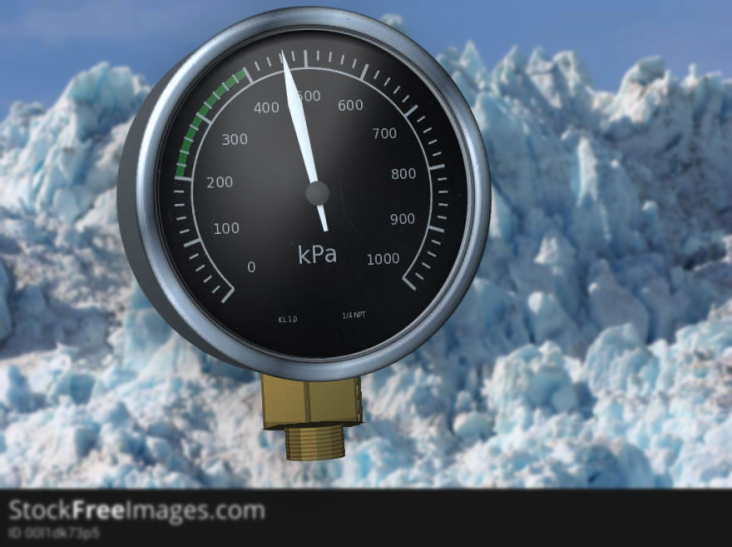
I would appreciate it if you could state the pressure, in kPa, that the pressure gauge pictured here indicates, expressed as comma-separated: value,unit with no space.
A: 460,kPa
